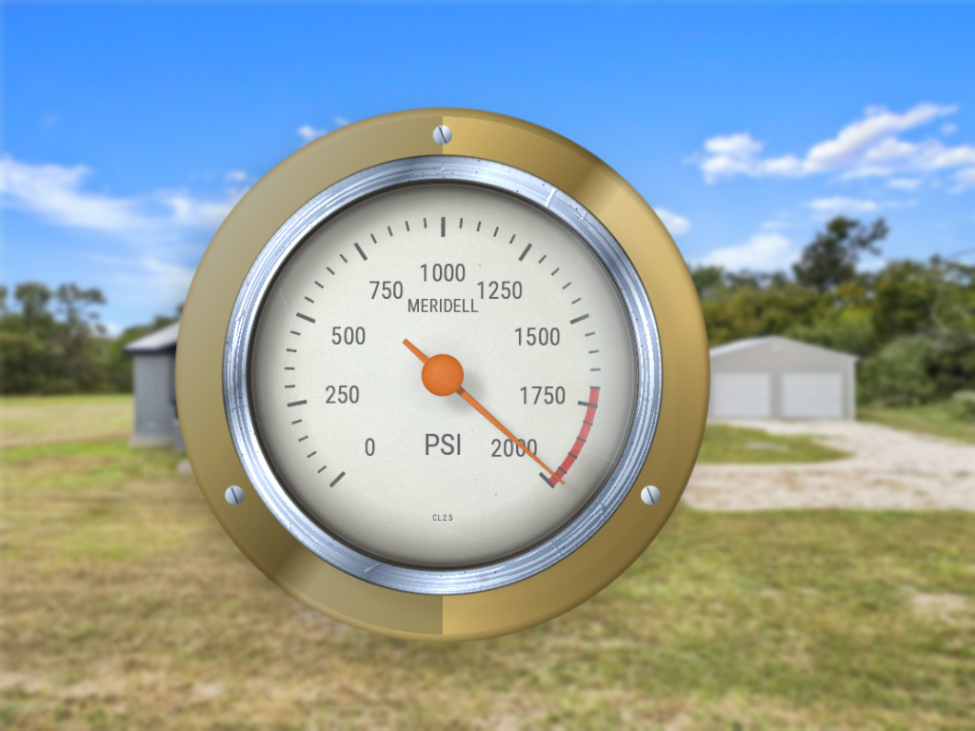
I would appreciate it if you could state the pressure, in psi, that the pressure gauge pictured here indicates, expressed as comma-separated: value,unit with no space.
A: 1975,psi
